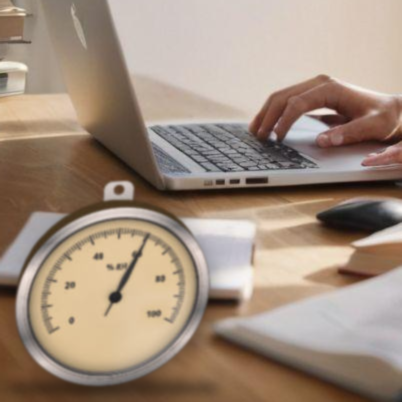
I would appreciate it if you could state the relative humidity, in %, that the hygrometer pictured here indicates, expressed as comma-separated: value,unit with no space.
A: 60,%
